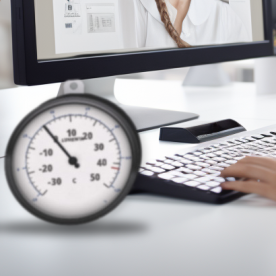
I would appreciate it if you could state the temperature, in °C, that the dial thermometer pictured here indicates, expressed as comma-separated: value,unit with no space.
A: 0,°C
